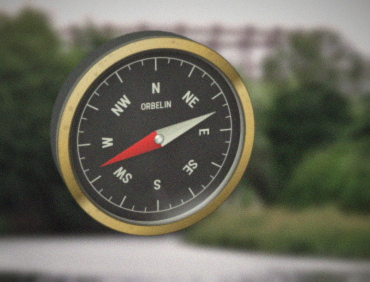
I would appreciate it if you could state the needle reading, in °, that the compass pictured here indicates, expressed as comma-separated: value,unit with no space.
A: 250,°
